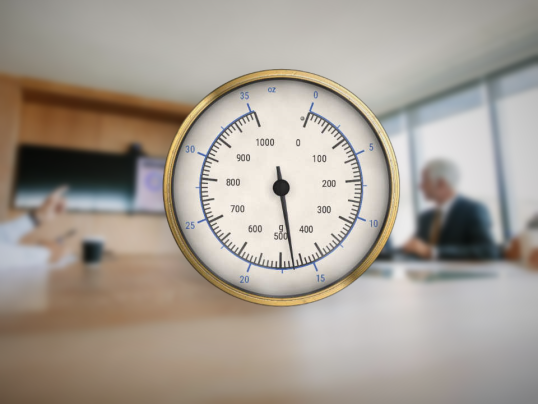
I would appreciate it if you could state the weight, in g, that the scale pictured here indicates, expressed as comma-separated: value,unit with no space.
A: 470,g
